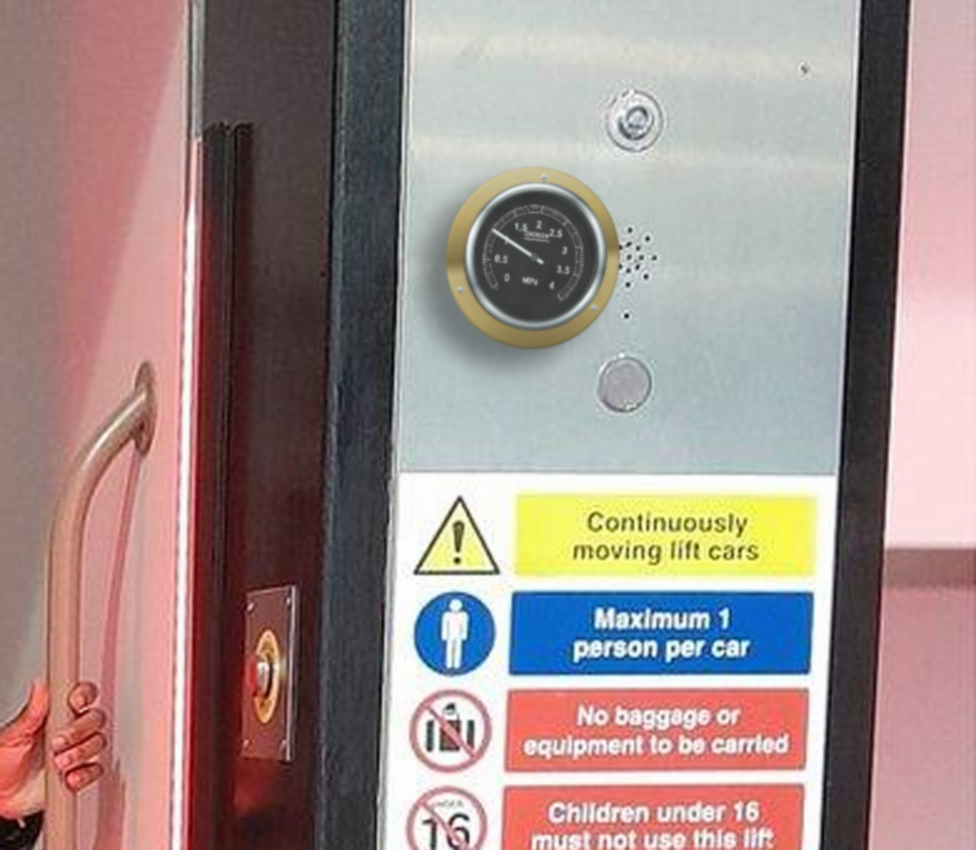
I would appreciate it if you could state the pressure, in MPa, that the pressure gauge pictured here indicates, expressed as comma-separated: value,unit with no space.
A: 1,MPa
